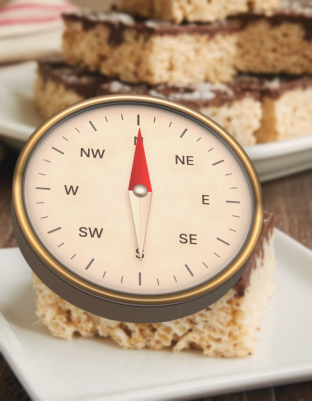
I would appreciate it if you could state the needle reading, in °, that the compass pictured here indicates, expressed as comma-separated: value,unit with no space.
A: 0,°
